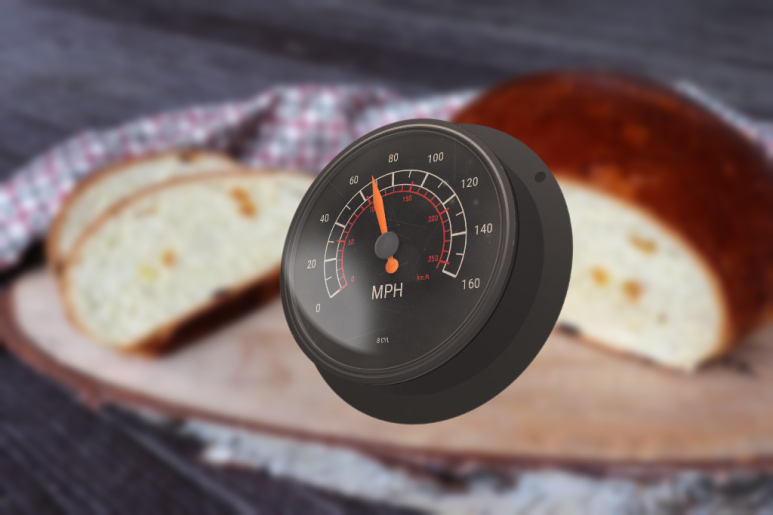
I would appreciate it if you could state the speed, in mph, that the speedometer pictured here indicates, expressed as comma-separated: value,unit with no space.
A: 70,mph
